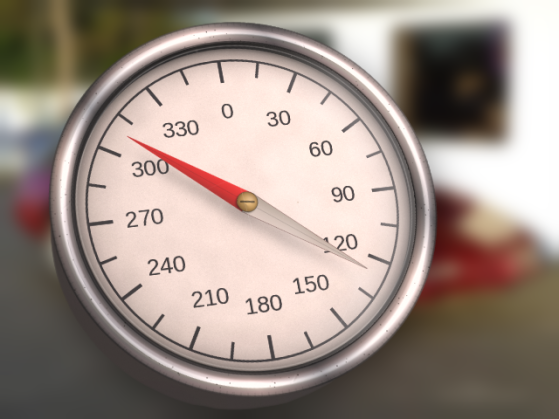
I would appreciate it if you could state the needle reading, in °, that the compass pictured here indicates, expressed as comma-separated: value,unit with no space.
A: 307.5,°
